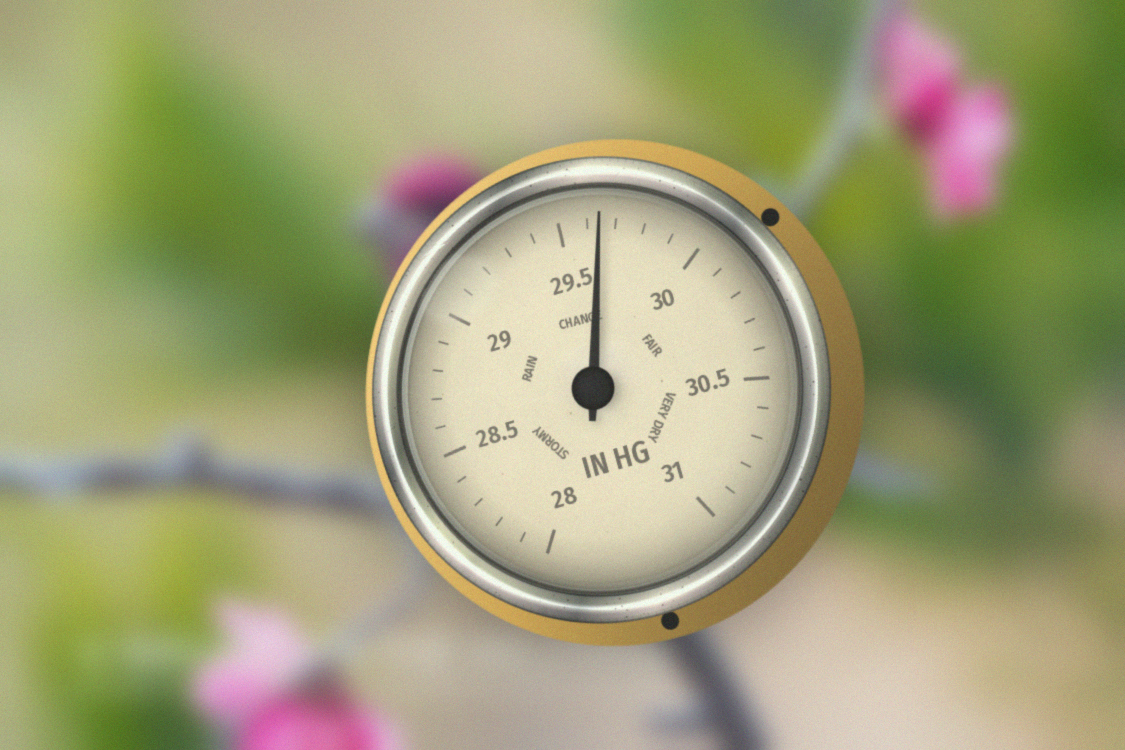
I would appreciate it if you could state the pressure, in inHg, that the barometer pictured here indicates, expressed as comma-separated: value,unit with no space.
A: 29.65,inHg
